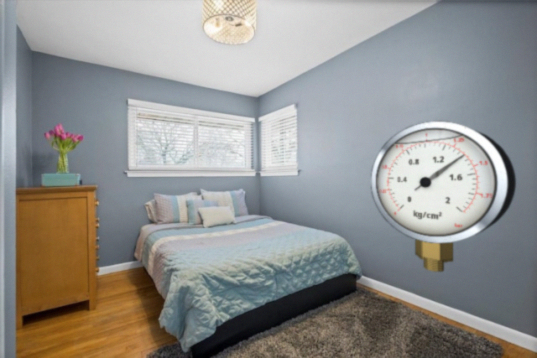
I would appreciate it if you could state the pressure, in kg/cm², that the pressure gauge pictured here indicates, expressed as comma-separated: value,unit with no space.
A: 1.4,kg/cm²
